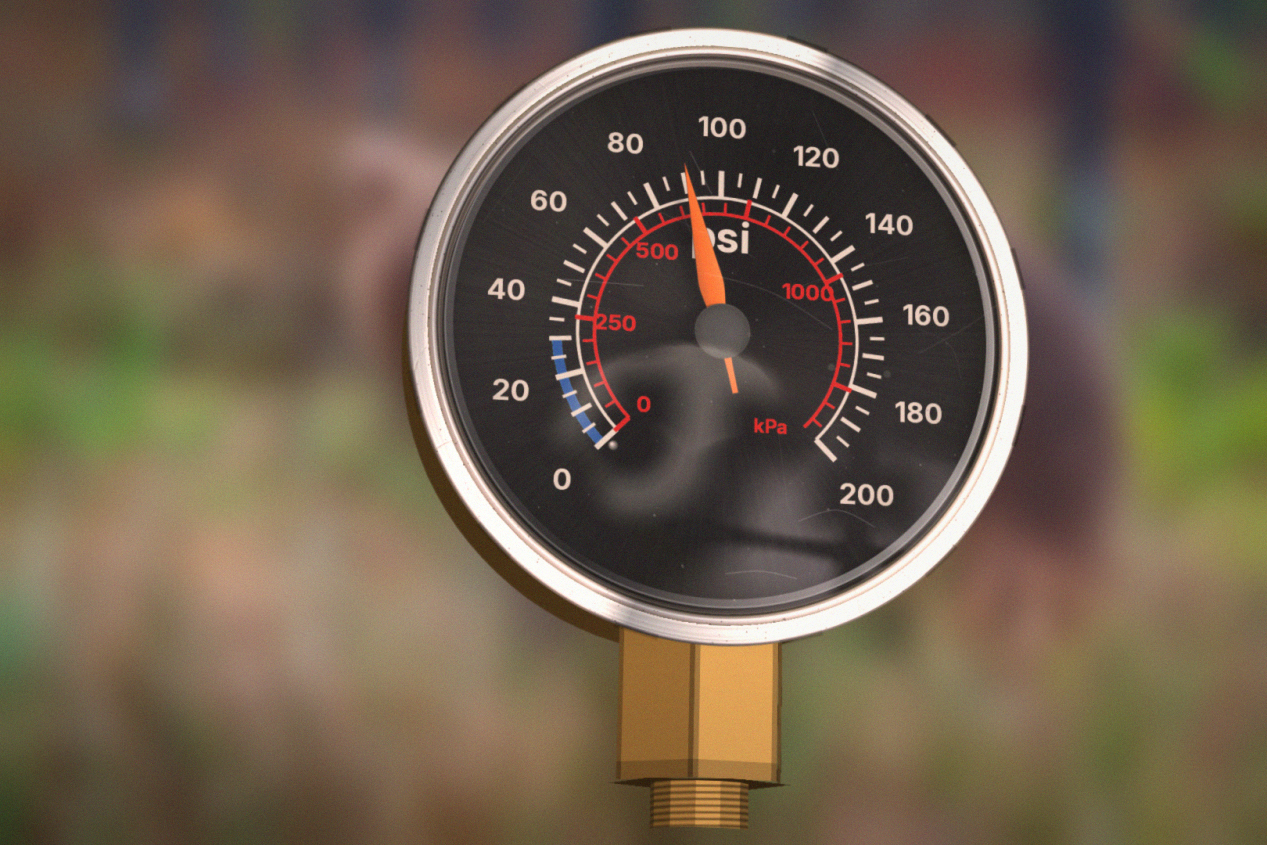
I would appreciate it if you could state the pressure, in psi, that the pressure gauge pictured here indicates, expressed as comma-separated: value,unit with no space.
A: 90,psi
